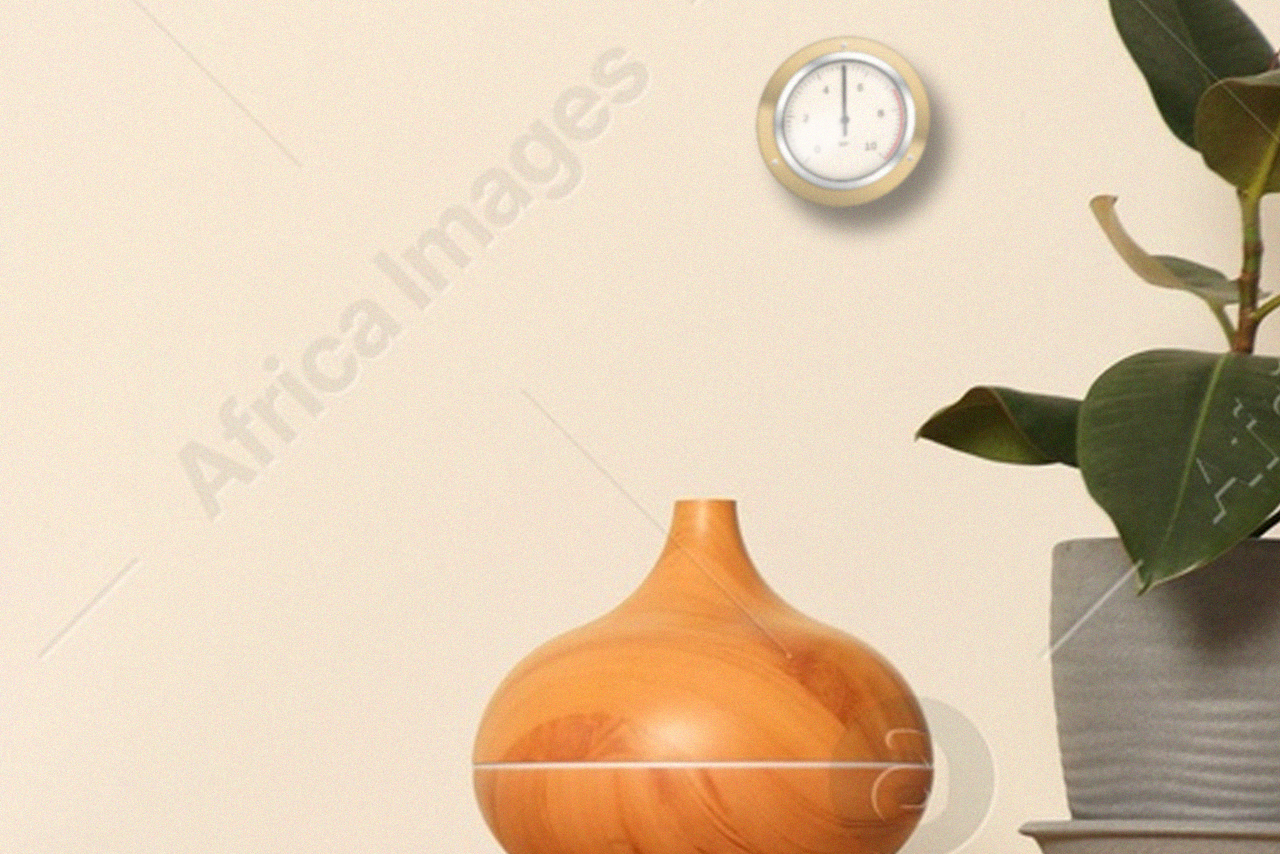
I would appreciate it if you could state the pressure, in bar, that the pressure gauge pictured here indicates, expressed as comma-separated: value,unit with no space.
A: 5,bar
